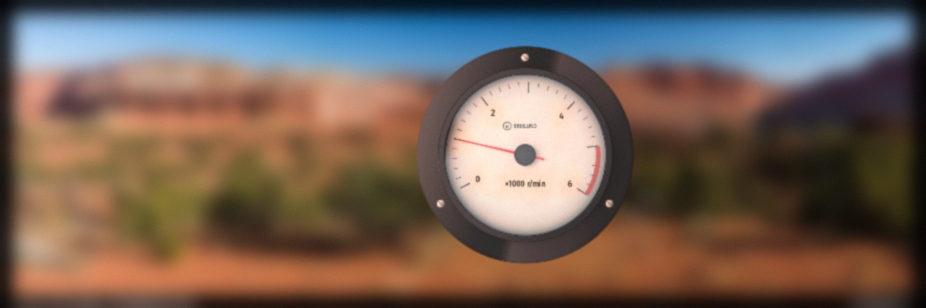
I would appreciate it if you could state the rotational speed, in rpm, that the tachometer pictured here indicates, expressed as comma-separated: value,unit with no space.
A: 1000,rpm
